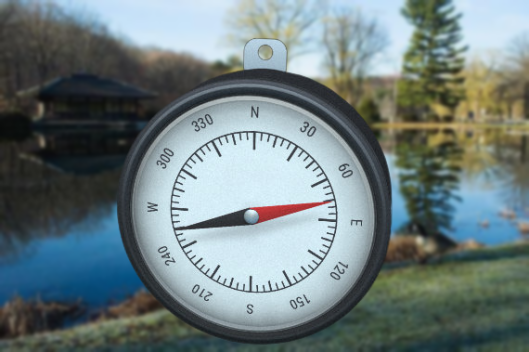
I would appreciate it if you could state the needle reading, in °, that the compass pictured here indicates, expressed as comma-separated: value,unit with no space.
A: 75,°
